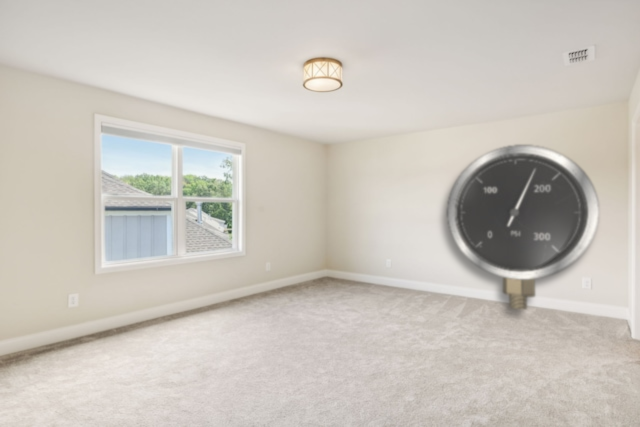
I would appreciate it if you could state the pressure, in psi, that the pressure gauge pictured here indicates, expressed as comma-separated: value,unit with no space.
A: 175,psi
